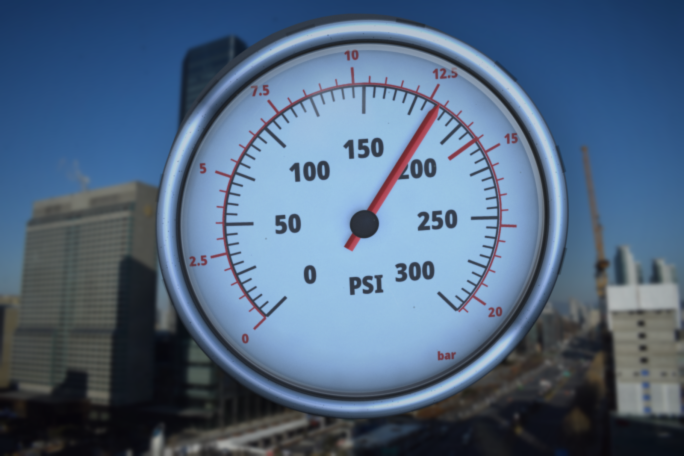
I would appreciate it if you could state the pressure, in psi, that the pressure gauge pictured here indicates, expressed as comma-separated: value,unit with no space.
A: 185,psi
